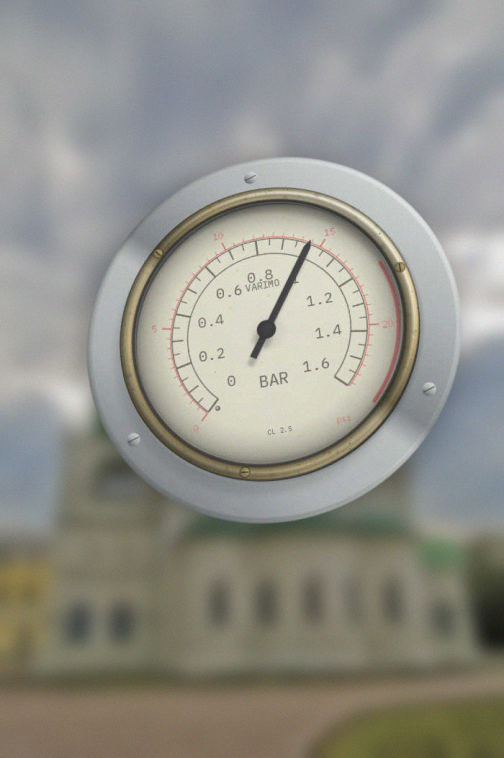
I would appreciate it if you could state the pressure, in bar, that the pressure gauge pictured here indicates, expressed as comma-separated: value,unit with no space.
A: 1,bar
